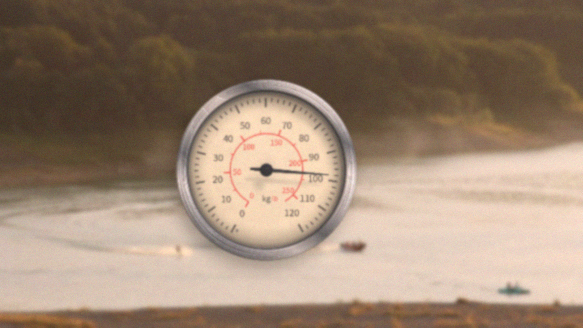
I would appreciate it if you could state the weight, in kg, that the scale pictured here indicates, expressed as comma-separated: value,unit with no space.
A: 98,kg
